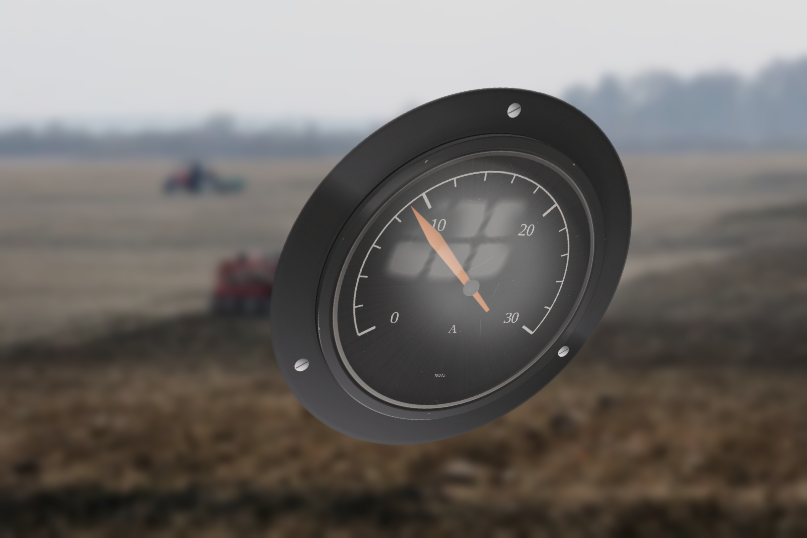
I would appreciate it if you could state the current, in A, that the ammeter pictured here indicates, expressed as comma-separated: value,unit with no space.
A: 9,A
